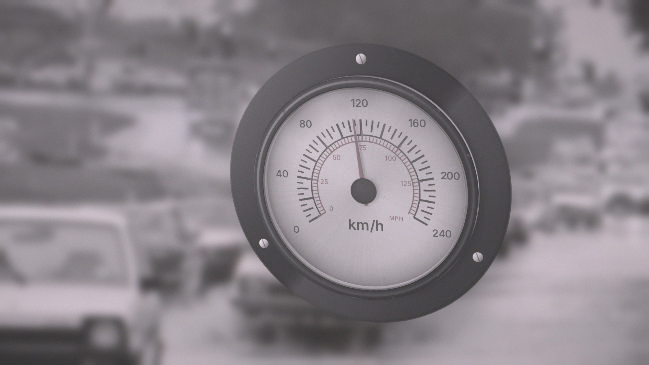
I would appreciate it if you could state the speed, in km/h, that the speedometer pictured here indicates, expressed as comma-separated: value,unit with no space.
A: 115,km/h
